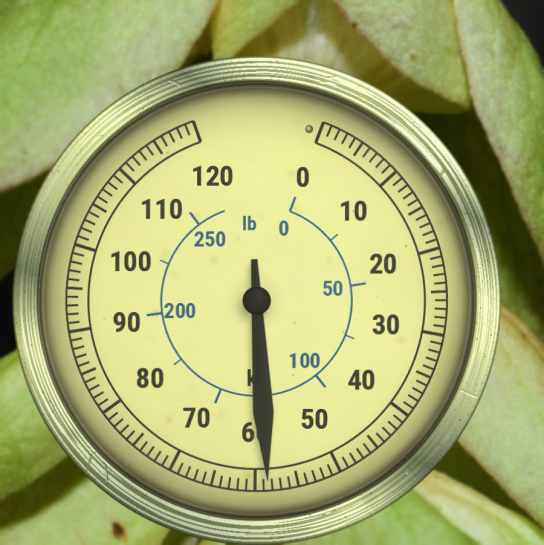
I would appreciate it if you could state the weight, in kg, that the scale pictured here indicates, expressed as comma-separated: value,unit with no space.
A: 58.5,kg
